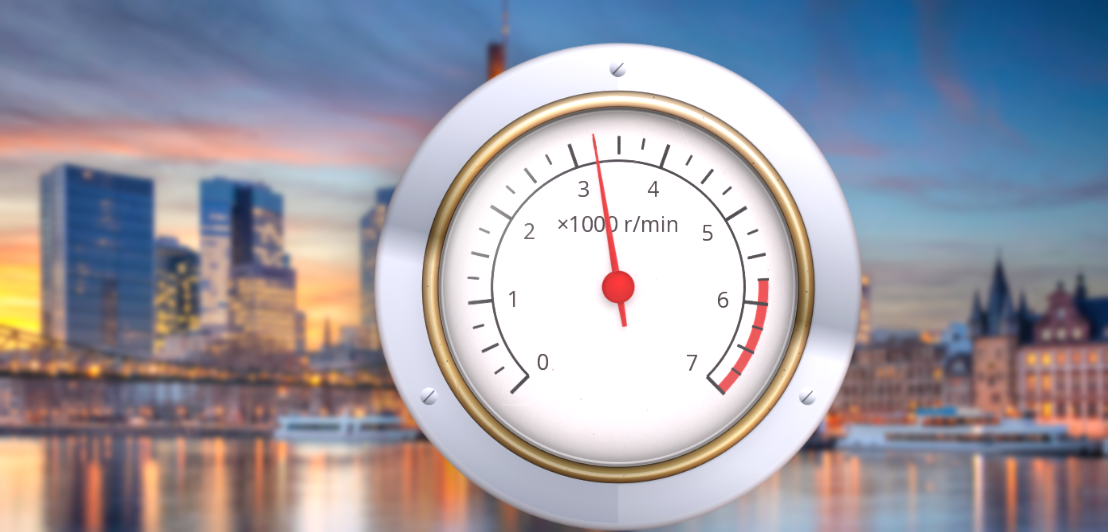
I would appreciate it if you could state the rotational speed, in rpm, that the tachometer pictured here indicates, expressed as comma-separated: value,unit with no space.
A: 3250,rpm
